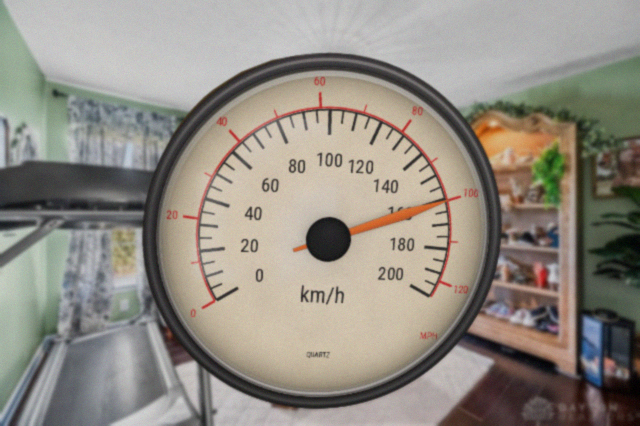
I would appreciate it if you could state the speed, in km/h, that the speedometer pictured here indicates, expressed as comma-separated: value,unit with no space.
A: 160,km/h
